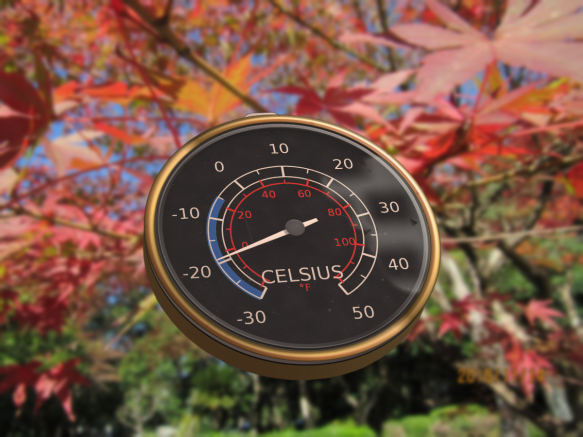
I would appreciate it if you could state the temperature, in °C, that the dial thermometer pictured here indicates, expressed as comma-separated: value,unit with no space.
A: -20,°C
